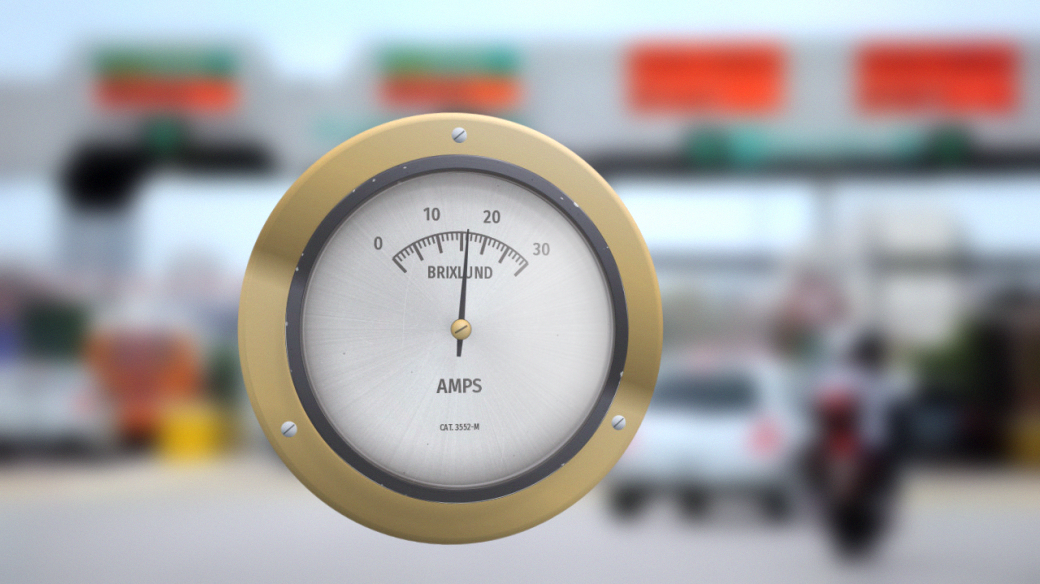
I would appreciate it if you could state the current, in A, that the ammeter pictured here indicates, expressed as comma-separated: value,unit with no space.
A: 16,A
